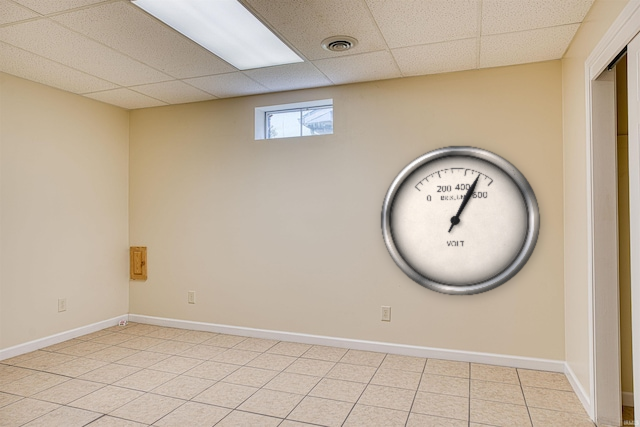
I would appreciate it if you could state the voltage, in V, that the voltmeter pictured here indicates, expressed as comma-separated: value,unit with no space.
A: 500,V
